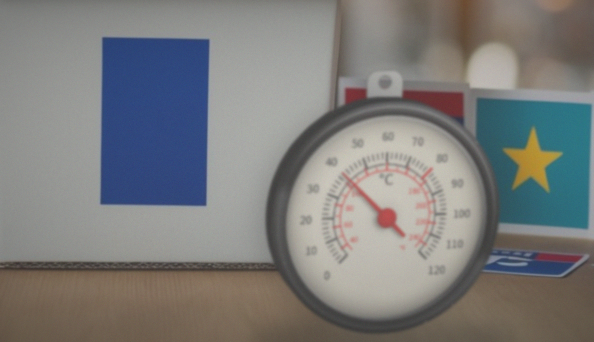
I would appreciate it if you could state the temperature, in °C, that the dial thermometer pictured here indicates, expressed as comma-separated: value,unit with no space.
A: 40,°C
